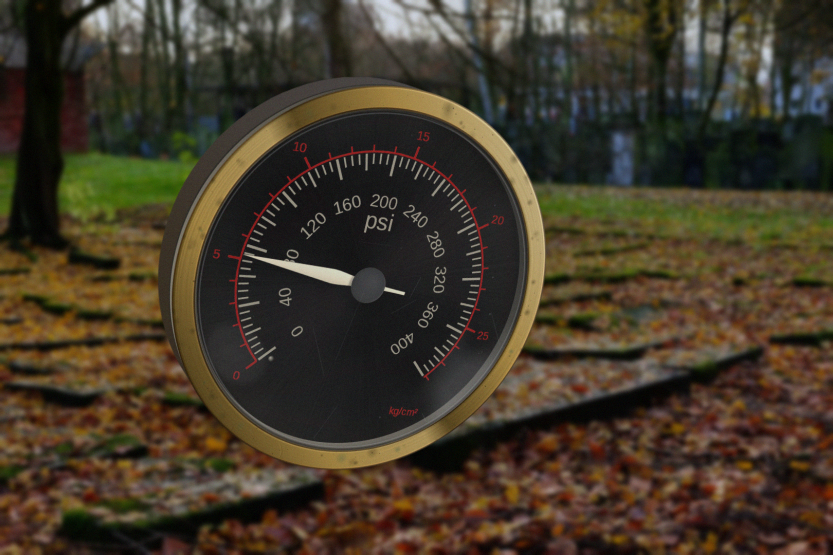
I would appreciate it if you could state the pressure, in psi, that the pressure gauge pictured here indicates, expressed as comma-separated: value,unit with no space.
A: 75,psi
